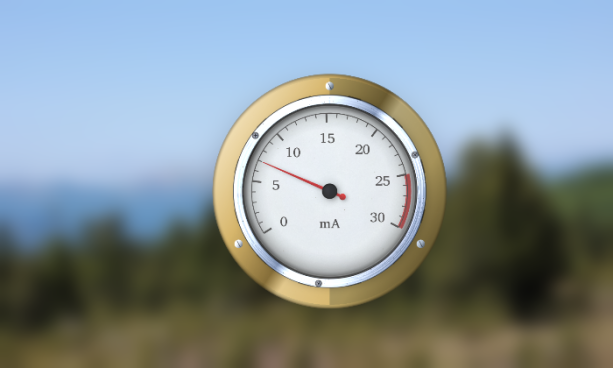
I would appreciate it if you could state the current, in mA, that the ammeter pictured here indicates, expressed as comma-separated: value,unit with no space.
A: 7,mA
